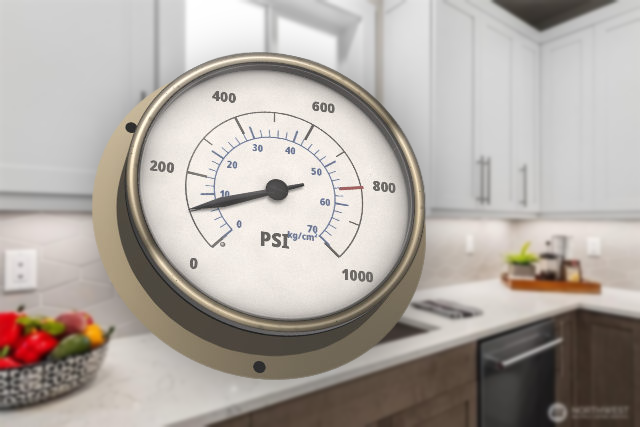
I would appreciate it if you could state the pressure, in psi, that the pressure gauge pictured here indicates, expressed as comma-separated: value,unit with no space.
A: 100,psi
